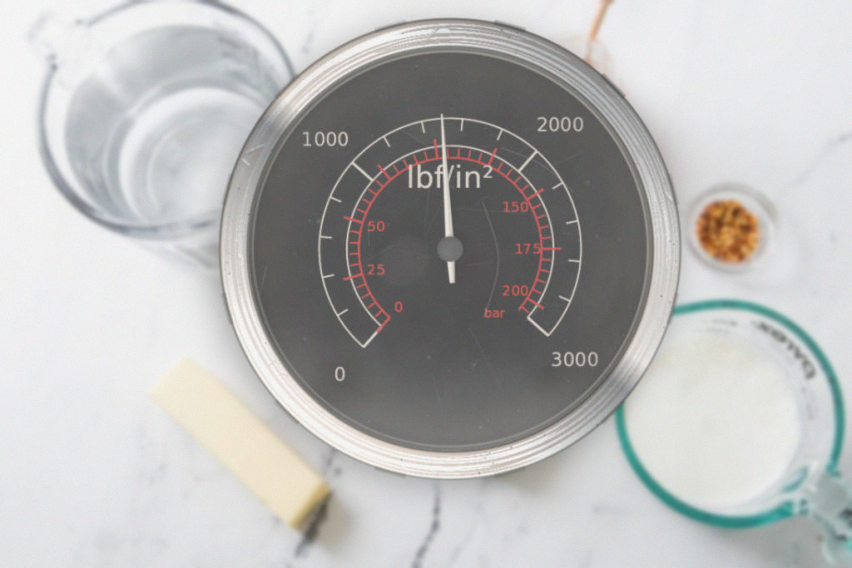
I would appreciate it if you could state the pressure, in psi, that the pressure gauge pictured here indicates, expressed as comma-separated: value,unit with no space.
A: 1500,psi
